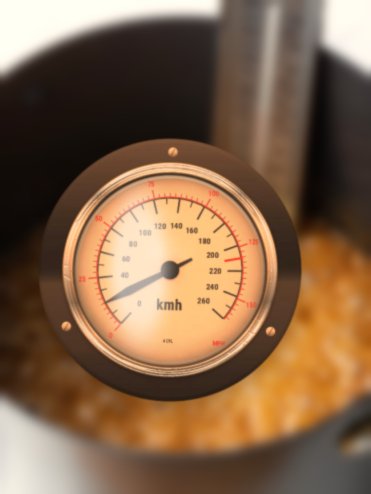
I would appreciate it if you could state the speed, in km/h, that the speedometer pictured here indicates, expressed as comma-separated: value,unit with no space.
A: 20,km/h
